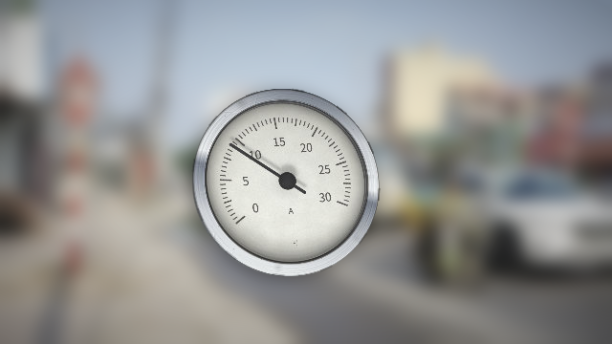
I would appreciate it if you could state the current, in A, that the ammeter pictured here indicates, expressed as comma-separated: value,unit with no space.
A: 9,A
